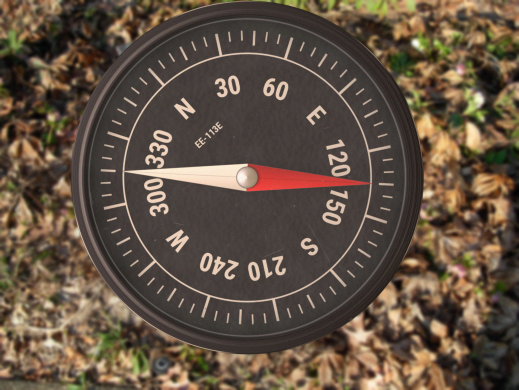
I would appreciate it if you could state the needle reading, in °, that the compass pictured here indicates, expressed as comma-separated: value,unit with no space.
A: 135,°
